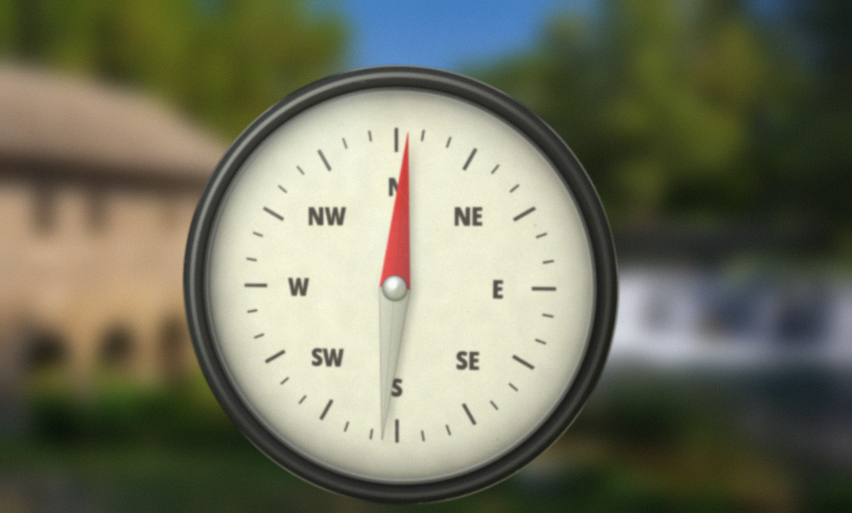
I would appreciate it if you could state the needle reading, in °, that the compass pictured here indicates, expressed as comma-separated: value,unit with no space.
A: 5,°
